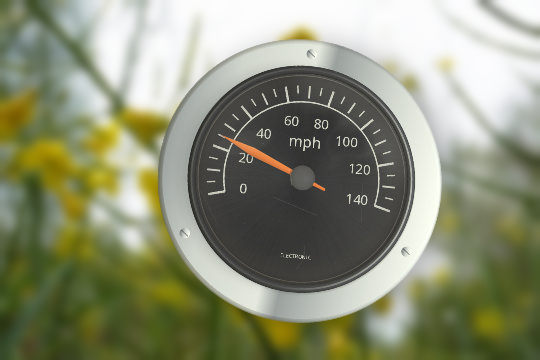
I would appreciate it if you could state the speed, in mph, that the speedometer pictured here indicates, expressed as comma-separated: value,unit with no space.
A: 25,mph
